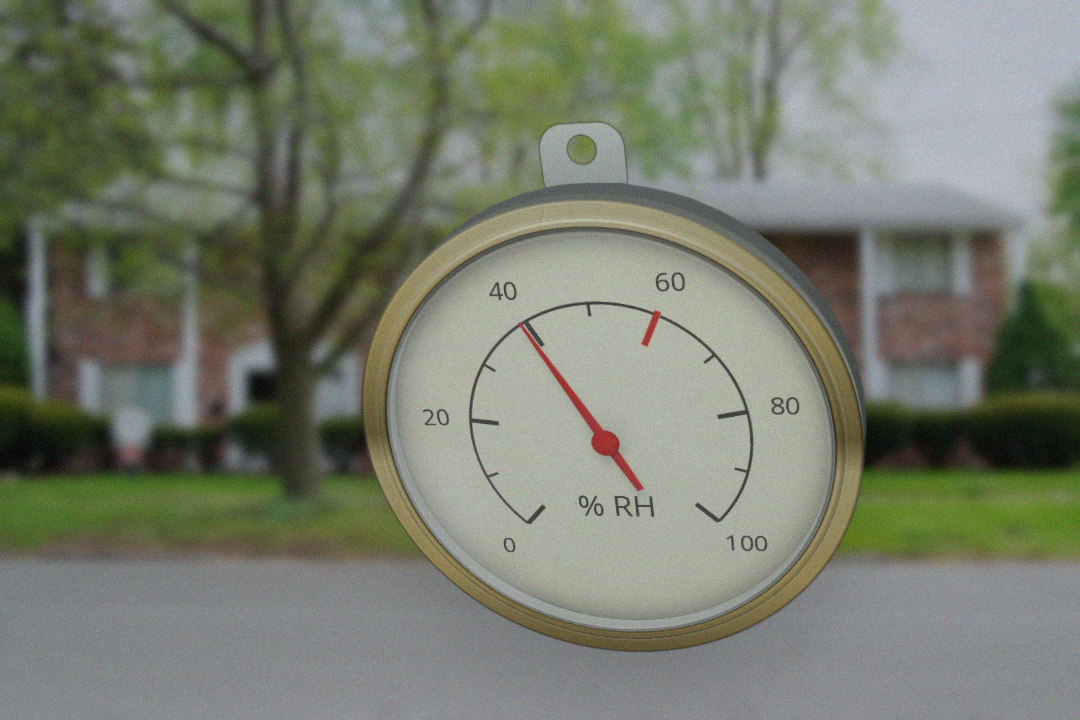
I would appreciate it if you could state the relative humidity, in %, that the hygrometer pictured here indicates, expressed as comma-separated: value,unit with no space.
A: 40,%
